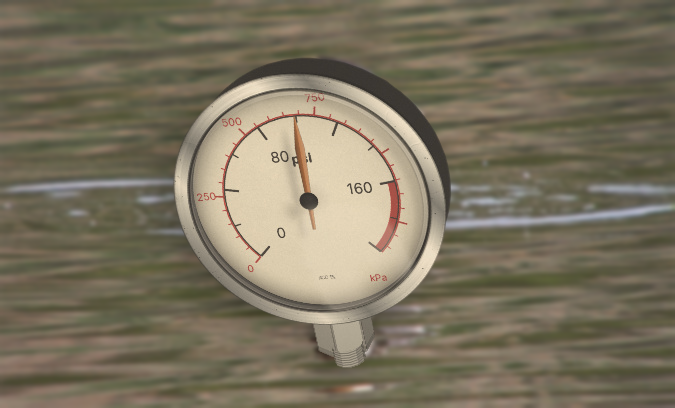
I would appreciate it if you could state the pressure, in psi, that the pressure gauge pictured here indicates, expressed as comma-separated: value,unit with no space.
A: 100,psi
